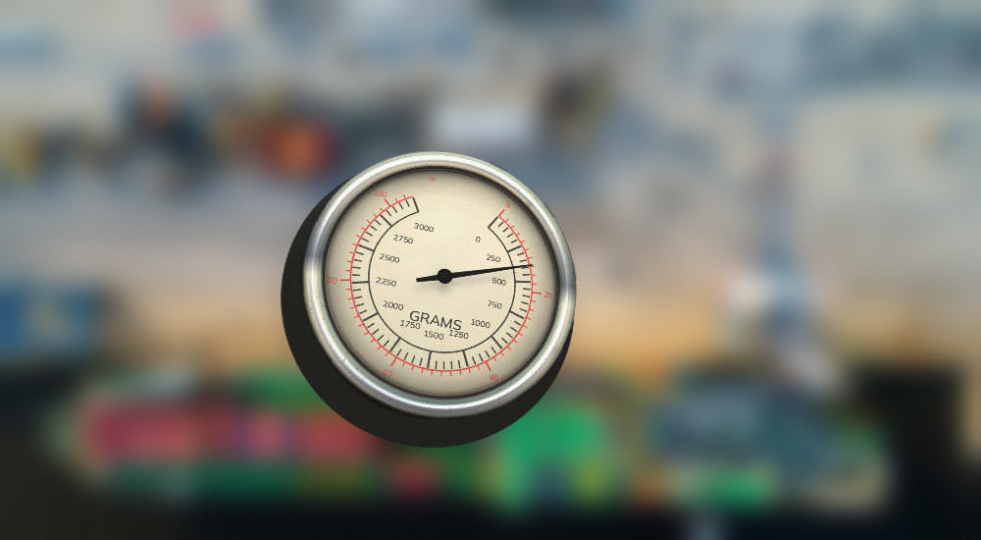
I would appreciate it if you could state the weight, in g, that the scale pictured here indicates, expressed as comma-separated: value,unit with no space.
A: 400,g
